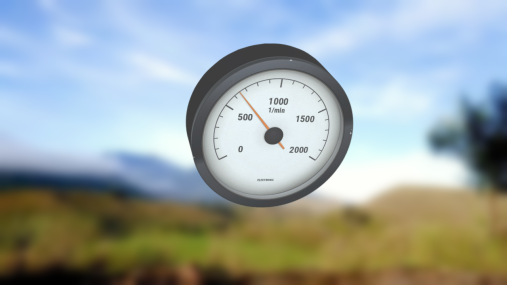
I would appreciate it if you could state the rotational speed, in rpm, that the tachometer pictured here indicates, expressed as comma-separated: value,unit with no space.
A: 650,rpm
